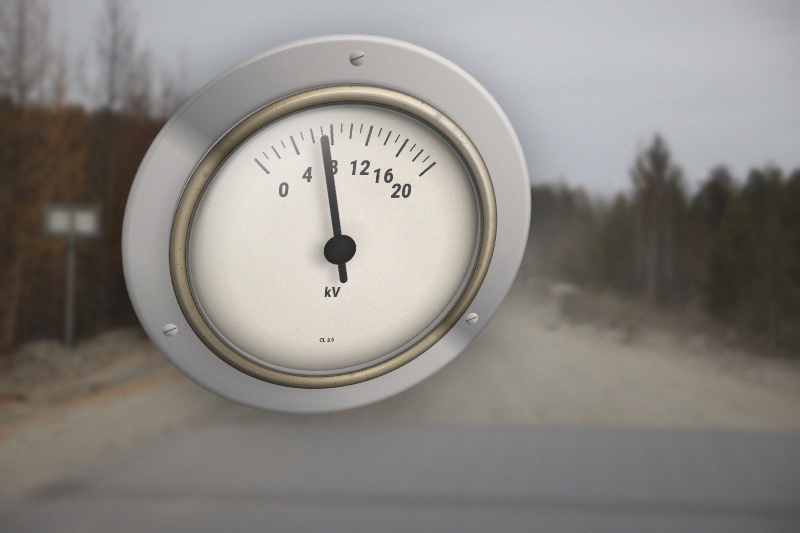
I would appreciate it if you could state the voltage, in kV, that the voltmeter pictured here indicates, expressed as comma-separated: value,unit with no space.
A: 7,kV
